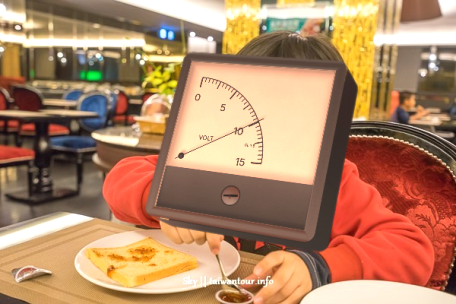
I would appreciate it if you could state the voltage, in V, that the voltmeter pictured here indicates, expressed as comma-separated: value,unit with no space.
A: 10,V
